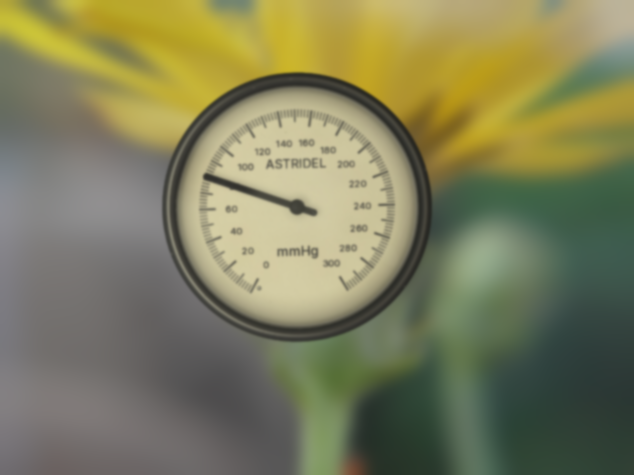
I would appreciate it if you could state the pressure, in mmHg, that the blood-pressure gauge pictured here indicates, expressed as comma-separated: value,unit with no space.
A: 80,mmHg
